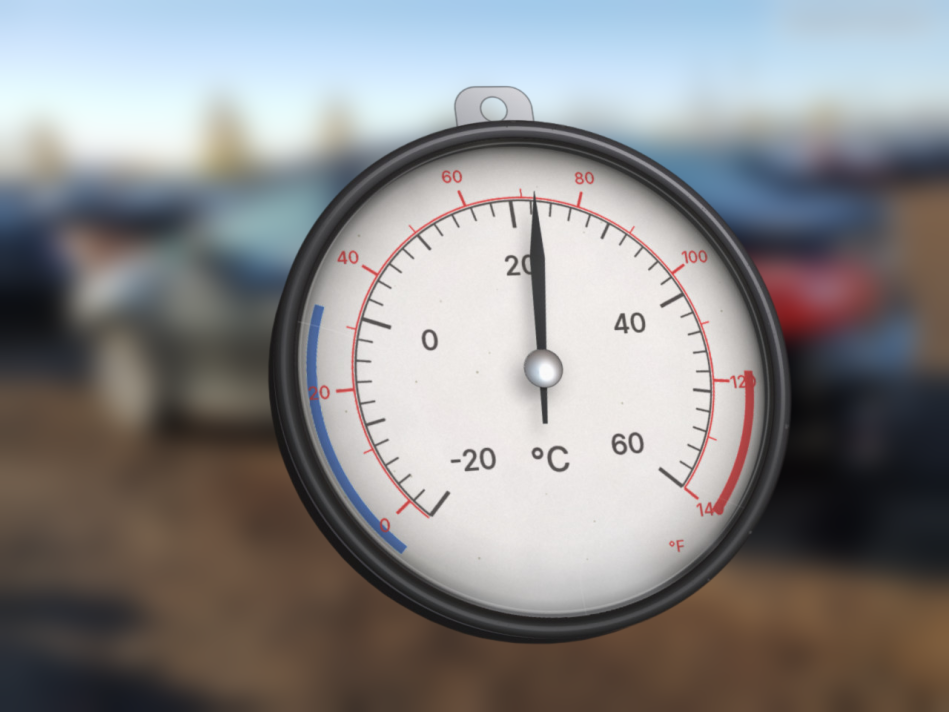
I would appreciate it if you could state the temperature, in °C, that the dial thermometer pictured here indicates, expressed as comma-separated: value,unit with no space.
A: 22,°C
